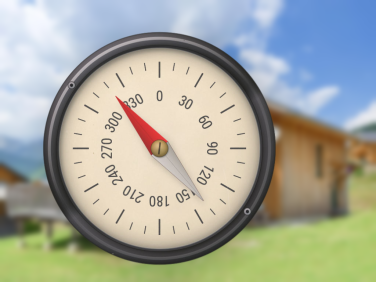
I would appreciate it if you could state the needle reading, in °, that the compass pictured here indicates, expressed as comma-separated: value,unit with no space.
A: 320,°
